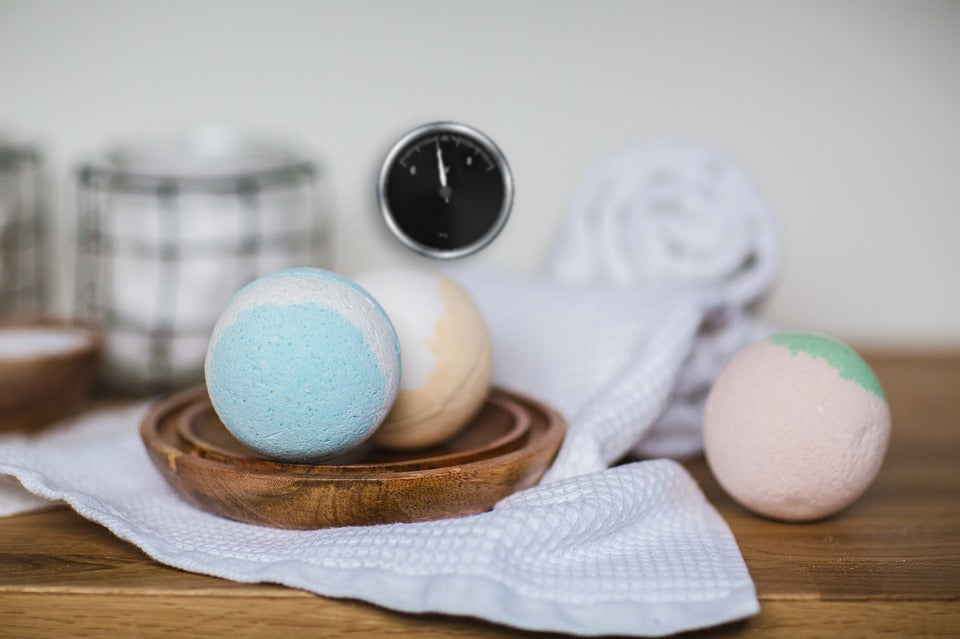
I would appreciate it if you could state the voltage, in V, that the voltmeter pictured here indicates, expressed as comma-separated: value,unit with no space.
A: 4,V
